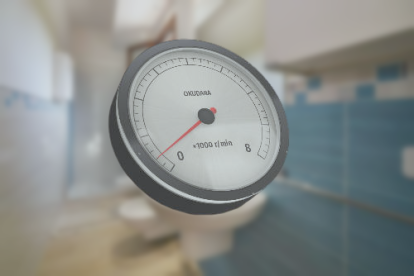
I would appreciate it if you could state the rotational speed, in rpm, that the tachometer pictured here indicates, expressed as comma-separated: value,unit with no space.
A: 400,rpm
